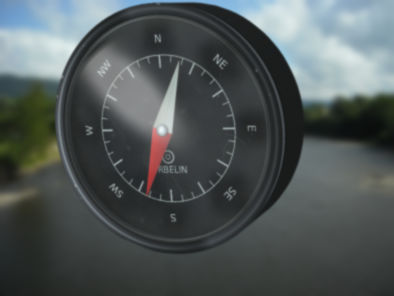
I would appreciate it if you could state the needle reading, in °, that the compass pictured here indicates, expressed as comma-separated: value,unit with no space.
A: 200,°
